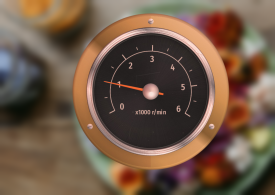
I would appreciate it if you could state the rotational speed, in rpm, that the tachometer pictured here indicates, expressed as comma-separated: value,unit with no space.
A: 1000,rpm
